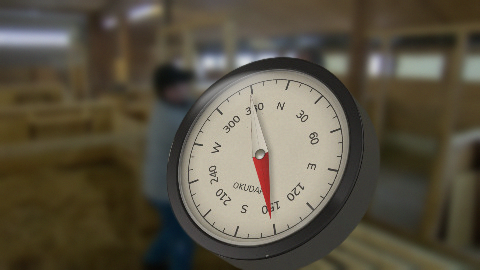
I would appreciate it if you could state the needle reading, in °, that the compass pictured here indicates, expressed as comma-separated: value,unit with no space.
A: 150,°
